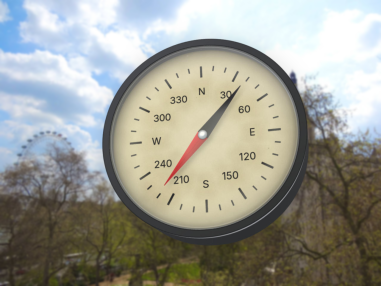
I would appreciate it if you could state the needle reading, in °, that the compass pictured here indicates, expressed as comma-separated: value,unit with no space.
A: 220,°
